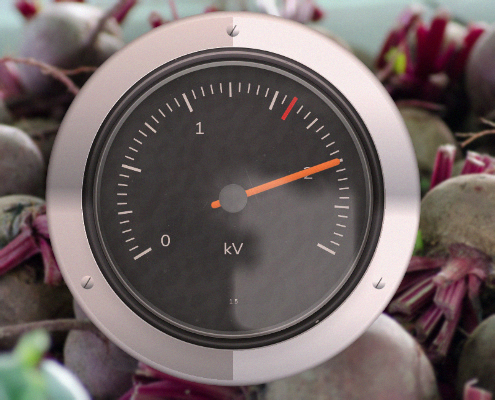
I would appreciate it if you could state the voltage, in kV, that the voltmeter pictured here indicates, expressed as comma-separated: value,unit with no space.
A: 2,kV
